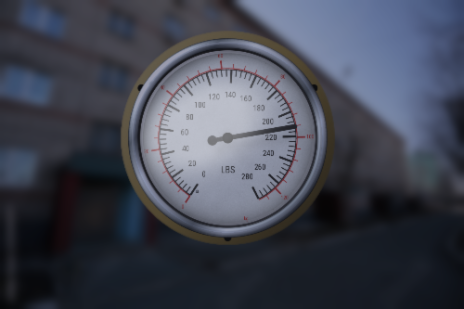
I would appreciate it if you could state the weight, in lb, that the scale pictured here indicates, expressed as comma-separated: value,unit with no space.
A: 212,lb
